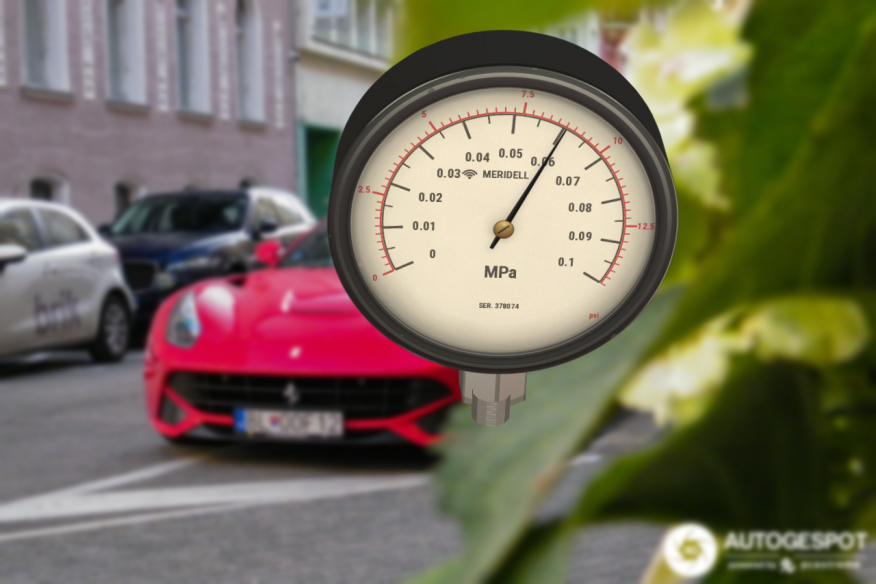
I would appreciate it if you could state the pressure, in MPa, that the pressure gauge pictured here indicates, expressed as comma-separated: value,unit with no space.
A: 0.06,MPa
